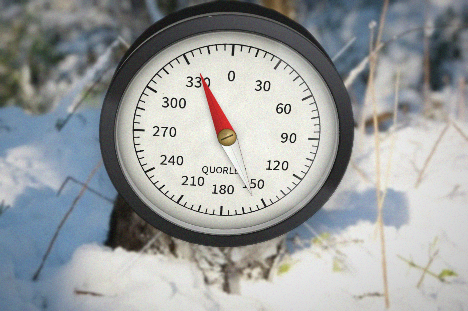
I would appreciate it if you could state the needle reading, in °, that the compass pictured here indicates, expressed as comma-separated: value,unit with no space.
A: 335,°
